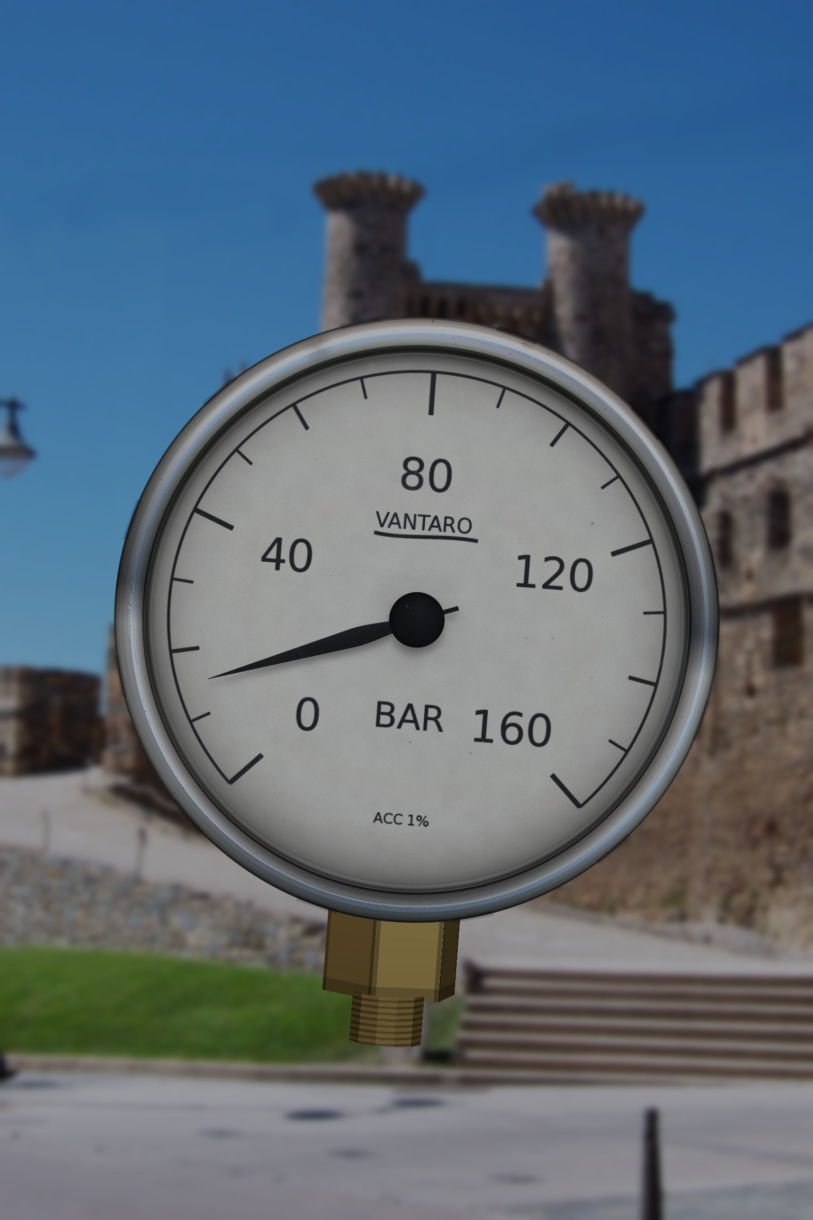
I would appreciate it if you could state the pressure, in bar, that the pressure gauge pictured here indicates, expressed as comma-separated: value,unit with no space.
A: 15,bar
